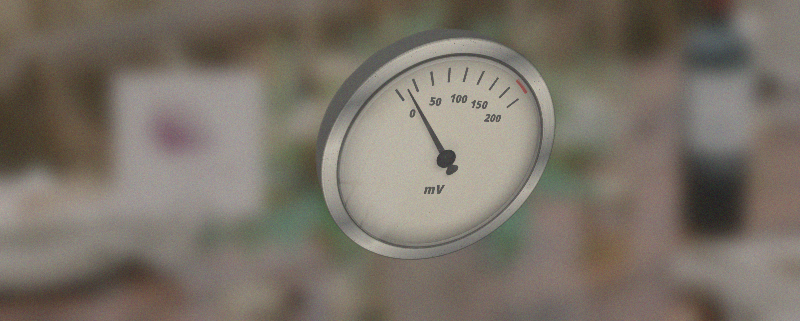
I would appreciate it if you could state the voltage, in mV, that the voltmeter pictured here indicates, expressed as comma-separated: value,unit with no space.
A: 12.5,mV
